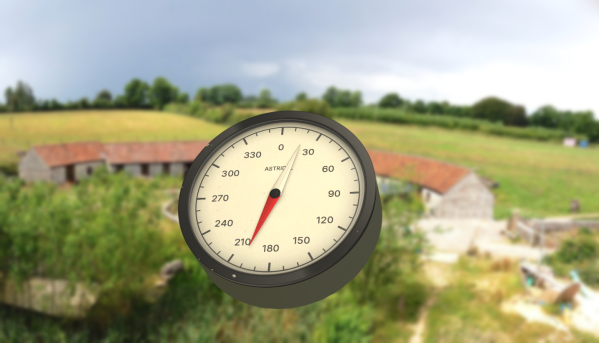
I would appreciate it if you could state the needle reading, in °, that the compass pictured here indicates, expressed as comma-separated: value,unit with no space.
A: 200,°
